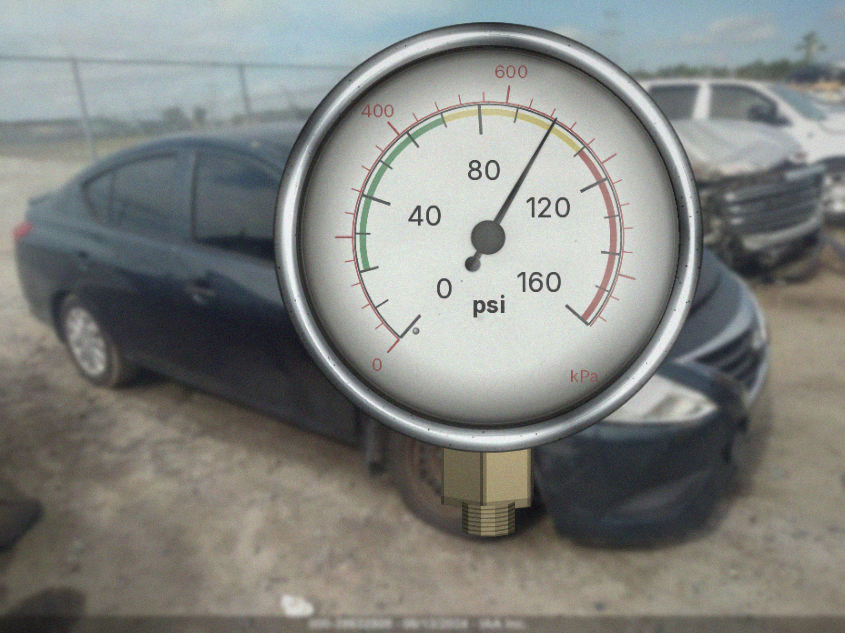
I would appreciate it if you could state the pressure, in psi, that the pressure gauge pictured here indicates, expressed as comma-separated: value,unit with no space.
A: 100,psi
